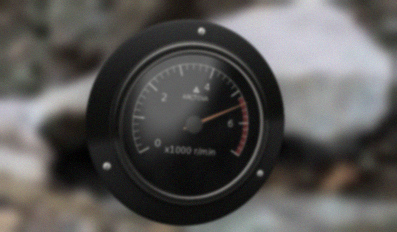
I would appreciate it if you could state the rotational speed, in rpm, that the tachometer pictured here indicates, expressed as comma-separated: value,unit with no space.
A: 5400,rpm
